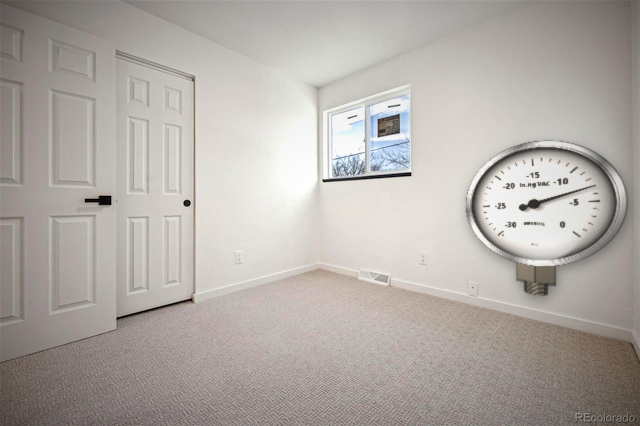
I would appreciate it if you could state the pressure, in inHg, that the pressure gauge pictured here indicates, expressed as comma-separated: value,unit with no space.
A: -7,inHg
